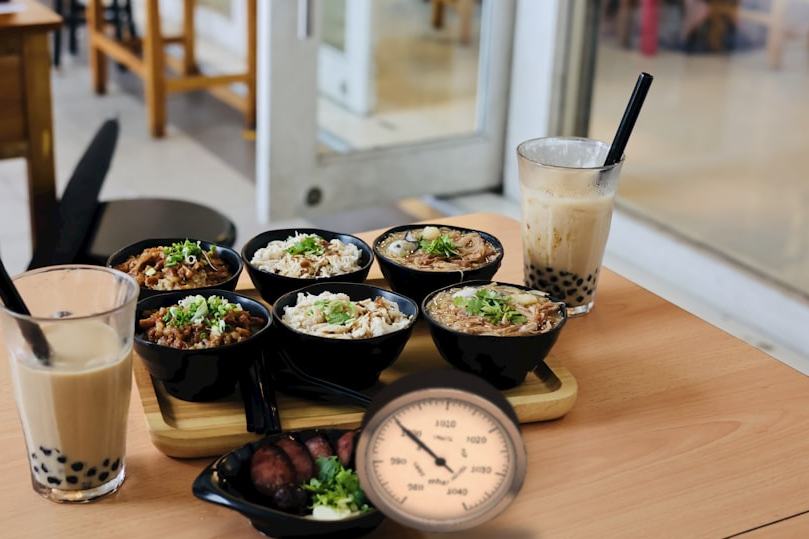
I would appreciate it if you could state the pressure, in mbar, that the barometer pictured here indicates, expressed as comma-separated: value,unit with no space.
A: 1000,mbar
